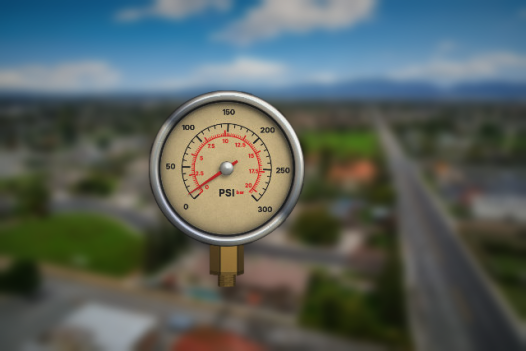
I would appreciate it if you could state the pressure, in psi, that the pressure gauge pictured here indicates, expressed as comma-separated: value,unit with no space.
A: 10,psi
